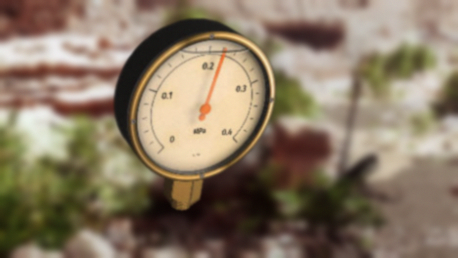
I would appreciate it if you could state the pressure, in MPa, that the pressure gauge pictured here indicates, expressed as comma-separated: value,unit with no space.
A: 0.22,MPa
